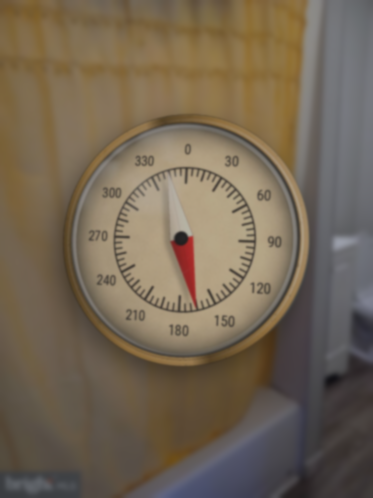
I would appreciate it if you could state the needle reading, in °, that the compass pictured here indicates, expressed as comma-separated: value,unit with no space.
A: 165,°
